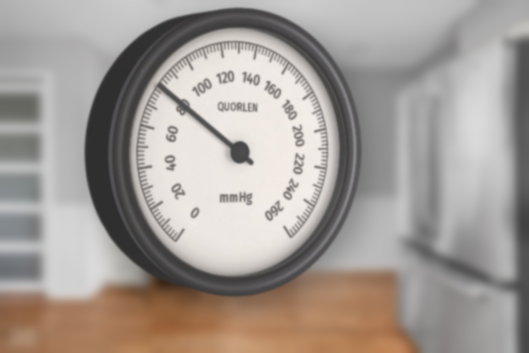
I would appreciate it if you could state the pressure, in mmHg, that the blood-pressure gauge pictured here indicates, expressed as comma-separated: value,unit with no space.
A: 80,mmHg
